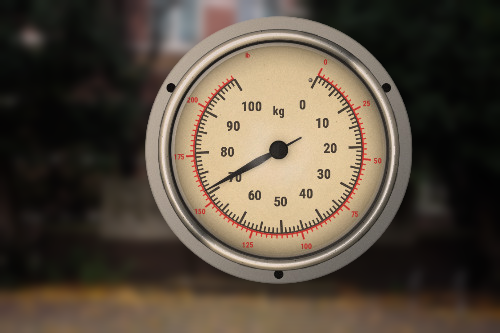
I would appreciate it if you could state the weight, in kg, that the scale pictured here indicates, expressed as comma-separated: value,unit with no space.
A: 71,kg
